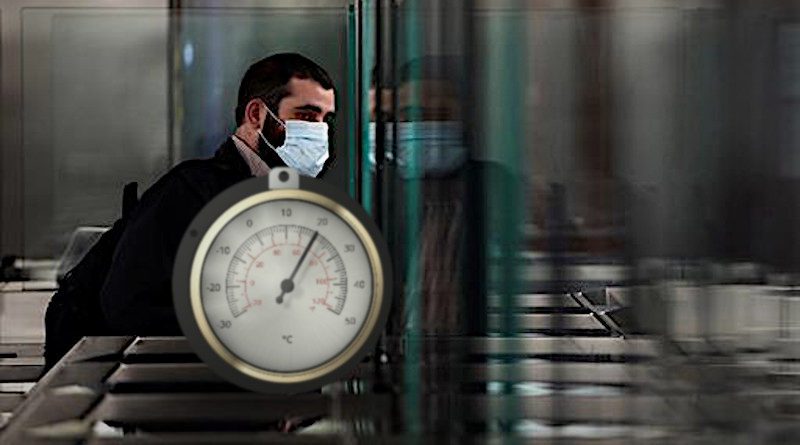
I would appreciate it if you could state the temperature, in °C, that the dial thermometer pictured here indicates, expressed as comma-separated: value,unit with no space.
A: 20,°C
